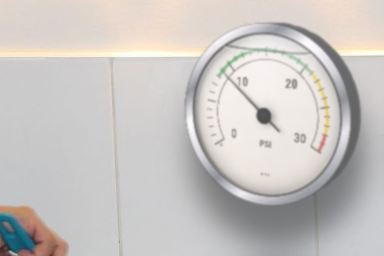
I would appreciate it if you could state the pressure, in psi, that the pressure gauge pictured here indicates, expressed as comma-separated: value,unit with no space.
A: 9,psi
